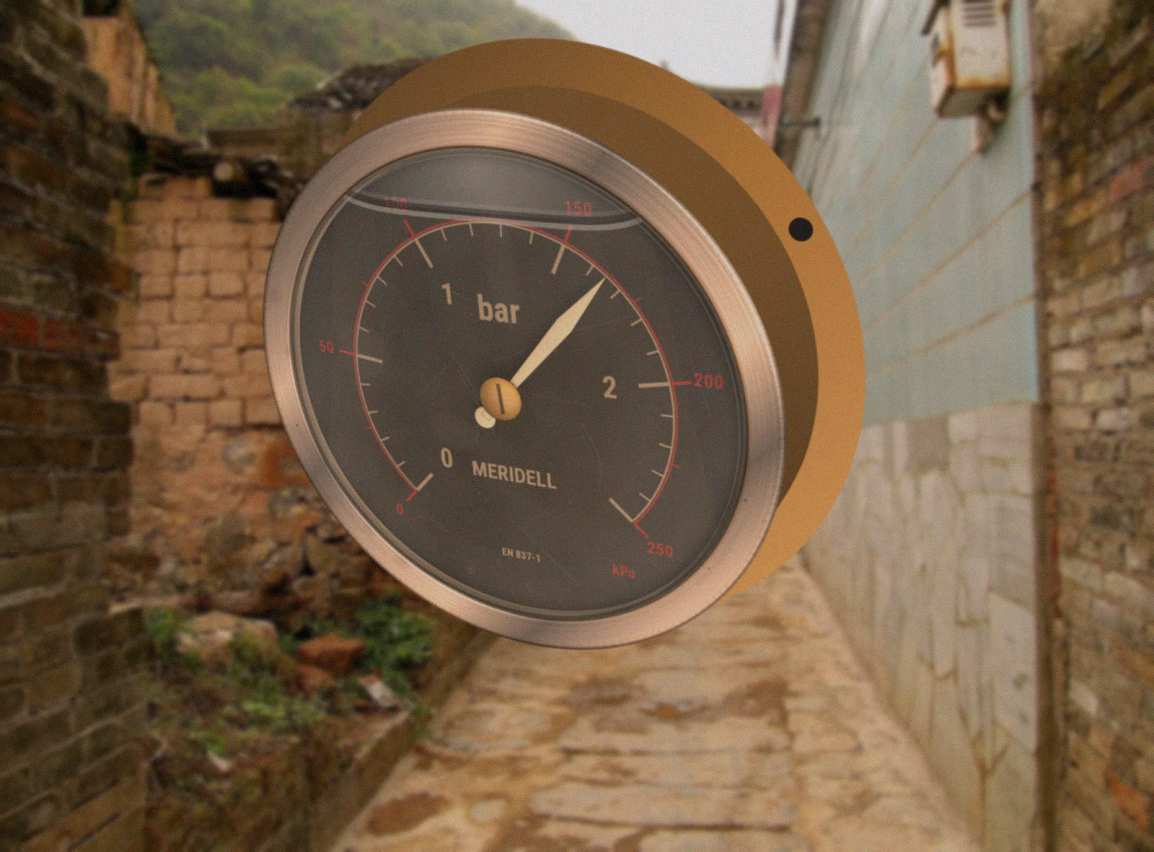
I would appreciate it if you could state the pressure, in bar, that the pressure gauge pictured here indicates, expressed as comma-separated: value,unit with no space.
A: 1.65,bar
